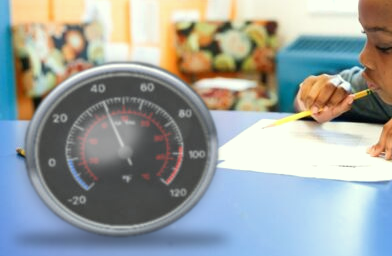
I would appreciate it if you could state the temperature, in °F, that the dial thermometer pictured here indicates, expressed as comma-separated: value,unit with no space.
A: 40,°F
